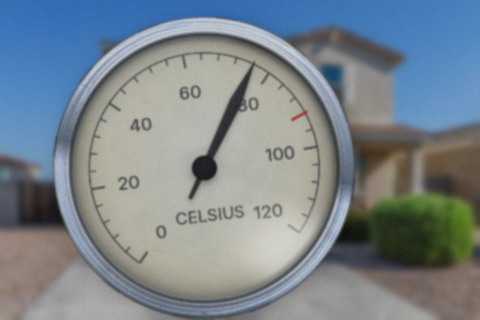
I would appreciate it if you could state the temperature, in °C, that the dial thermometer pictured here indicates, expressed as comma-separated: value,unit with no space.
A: 76,°C
